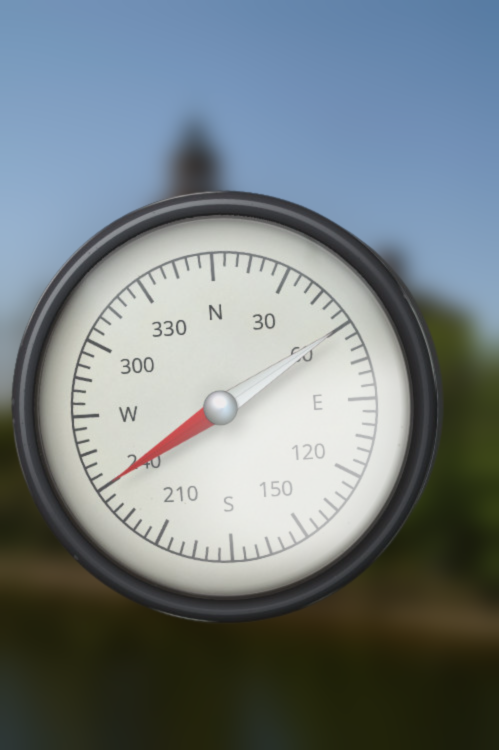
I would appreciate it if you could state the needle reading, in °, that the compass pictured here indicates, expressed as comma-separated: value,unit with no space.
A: 240,°
